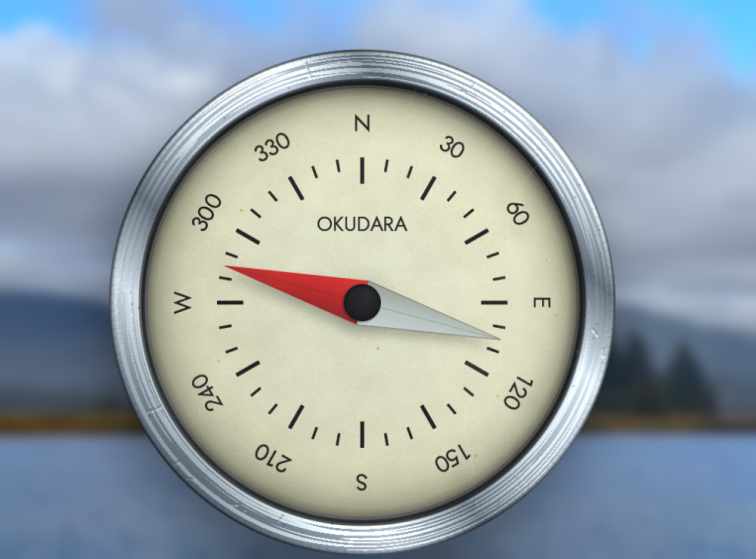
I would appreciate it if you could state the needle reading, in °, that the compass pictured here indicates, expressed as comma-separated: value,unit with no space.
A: 285,°
